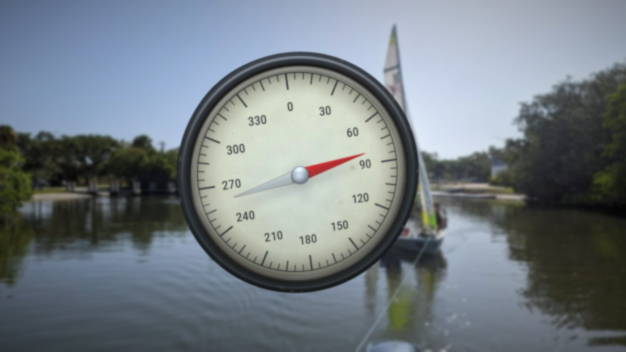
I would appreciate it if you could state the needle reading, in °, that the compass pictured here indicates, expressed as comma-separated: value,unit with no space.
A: 80,°
